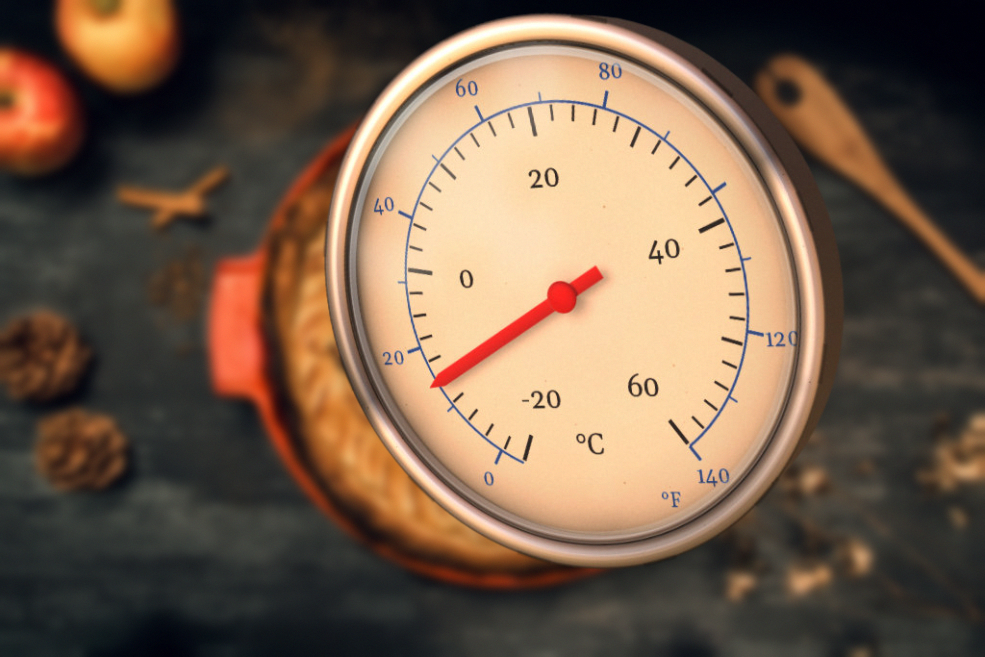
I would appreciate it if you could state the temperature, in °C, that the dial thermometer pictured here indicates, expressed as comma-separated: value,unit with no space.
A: -10,°C
